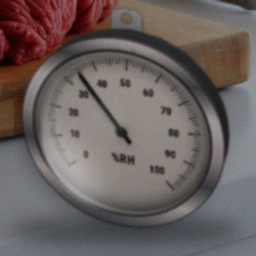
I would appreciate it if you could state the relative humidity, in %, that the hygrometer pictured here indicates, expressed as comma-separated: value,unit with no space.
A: 35,%
